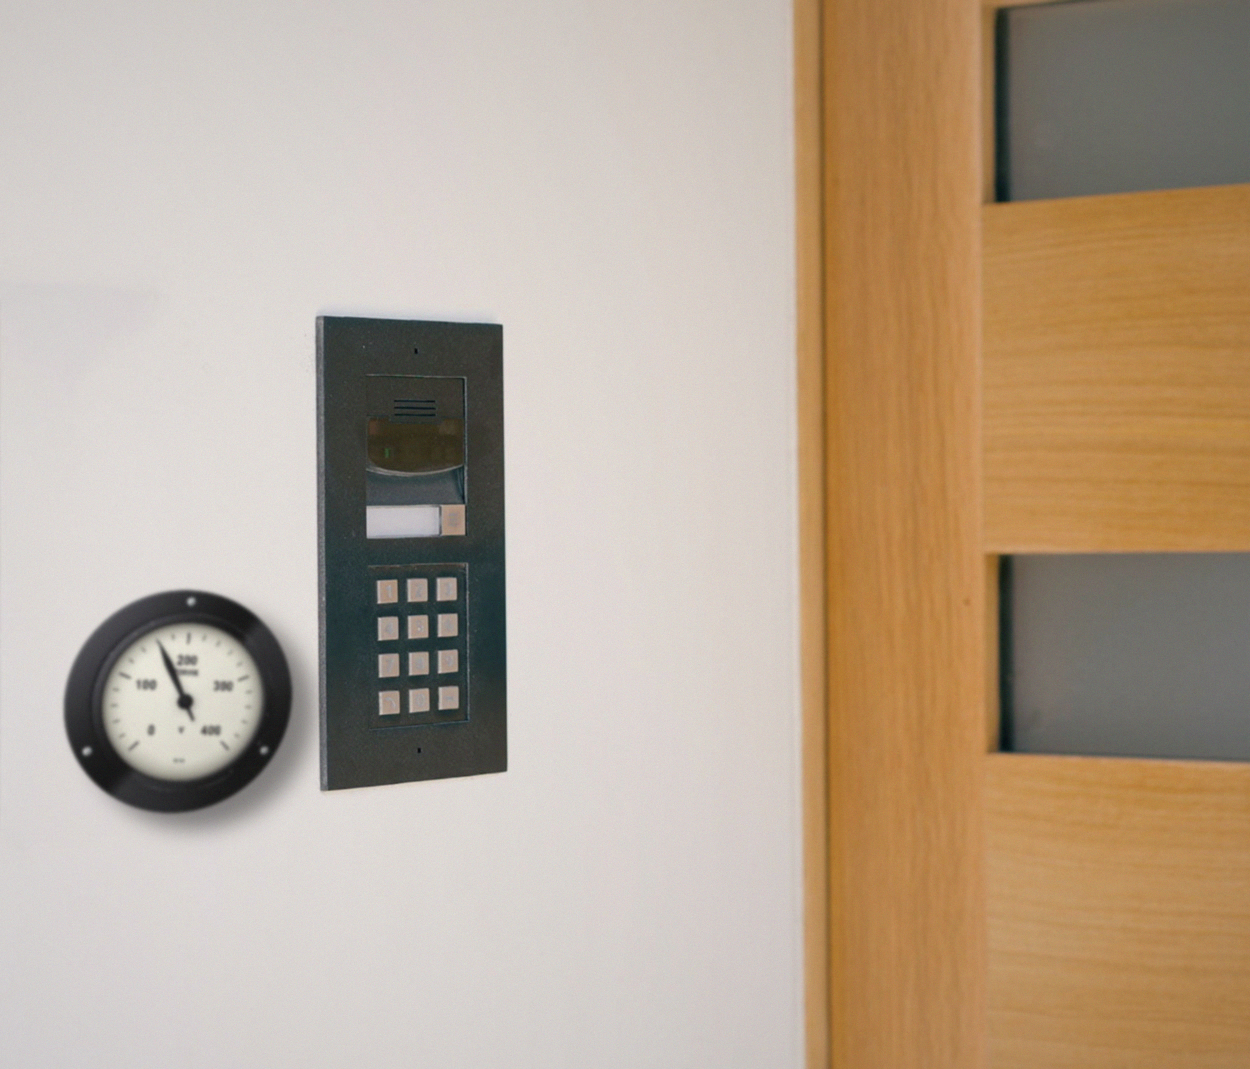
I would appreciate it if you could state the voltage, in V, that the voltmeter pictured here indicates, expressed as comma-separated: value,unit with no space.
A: 160,V
